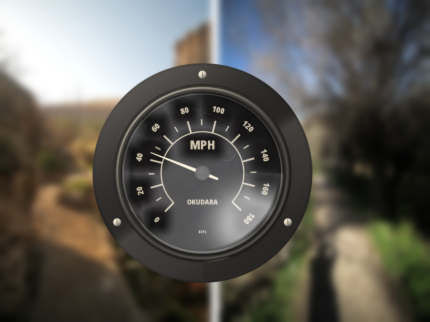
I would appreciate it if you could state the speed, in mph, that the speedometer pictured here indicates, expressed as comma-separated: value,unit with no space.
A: 45,mph
